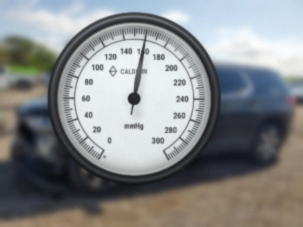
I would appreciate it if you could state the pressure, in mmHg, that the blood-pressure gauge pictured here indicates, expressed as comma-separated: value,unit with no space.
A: 160,mmHg
